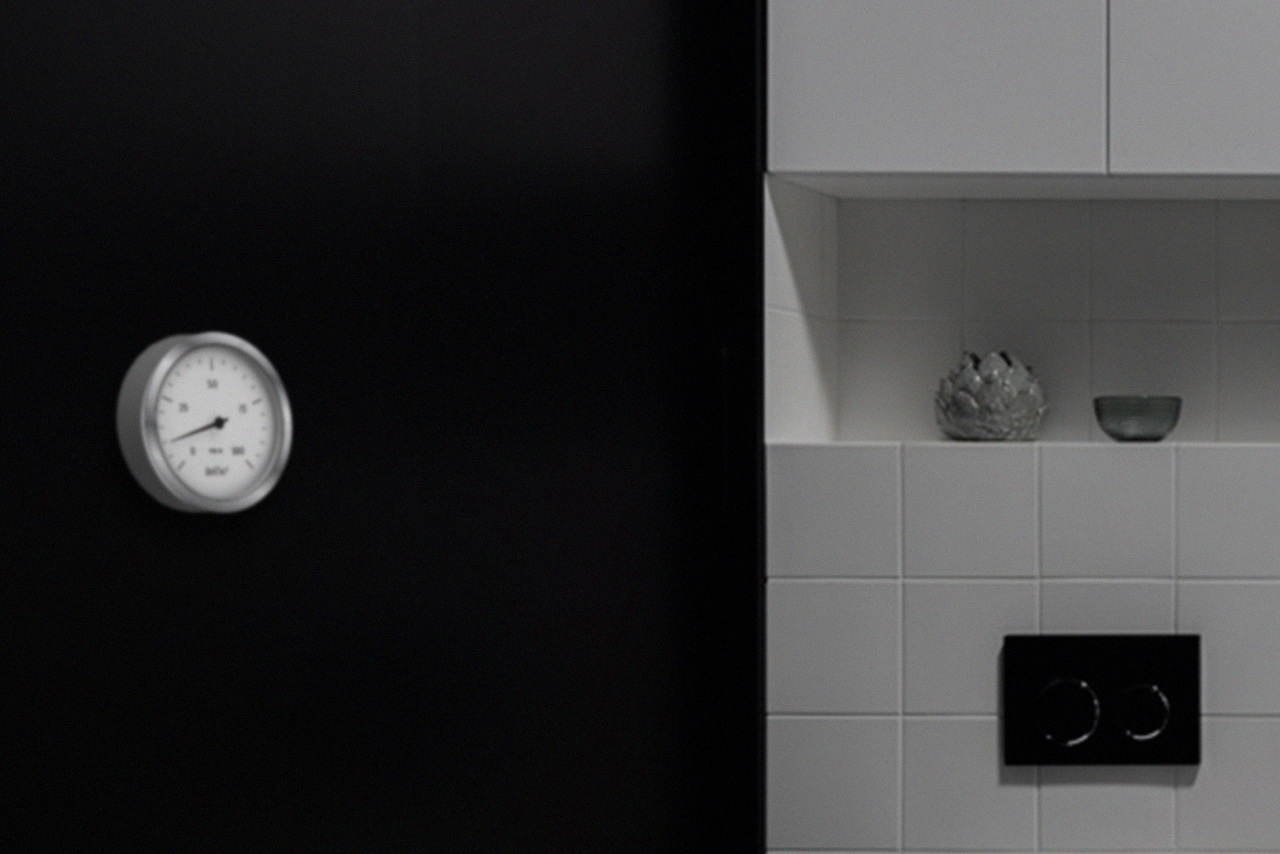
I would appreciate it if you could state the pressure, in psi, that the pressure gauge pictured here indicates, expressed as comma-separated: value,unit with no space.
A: 10,psi
